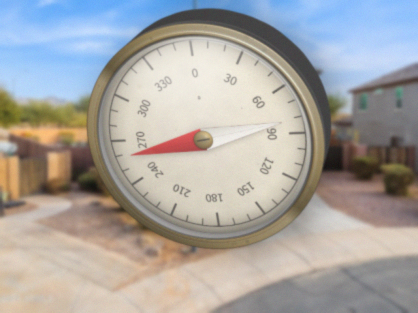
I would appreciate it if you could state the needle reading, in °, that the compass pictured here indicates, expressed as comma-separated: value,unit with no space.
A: 260,°
